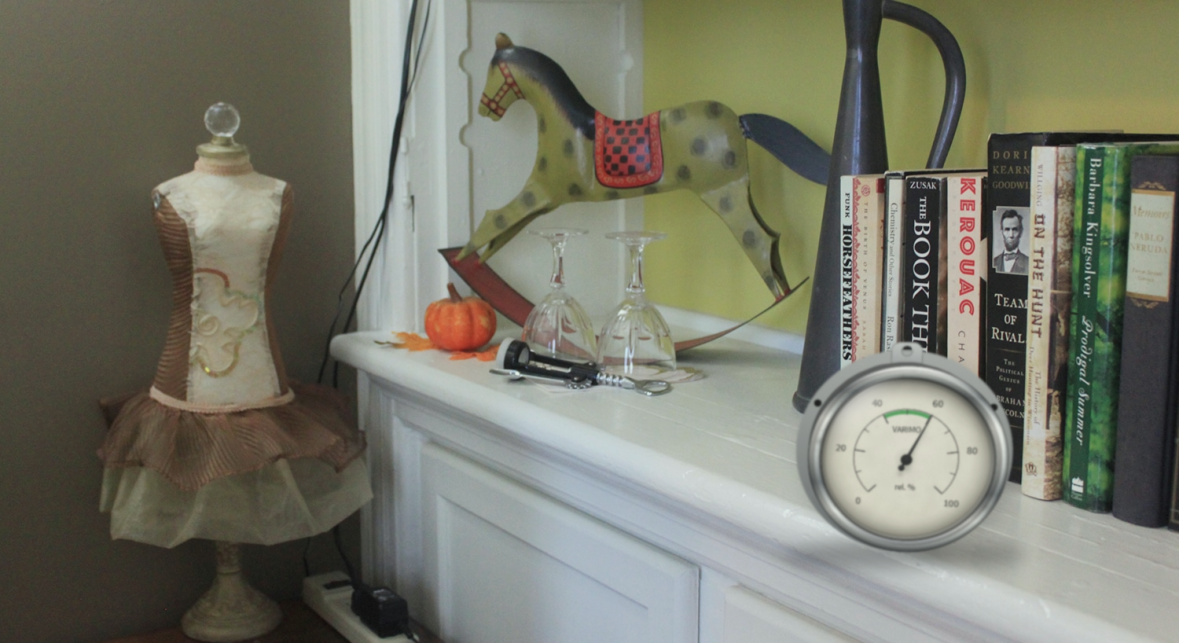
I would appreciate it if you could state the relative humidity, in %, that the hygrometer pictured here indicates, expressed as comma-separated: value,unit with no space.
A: 60,%
